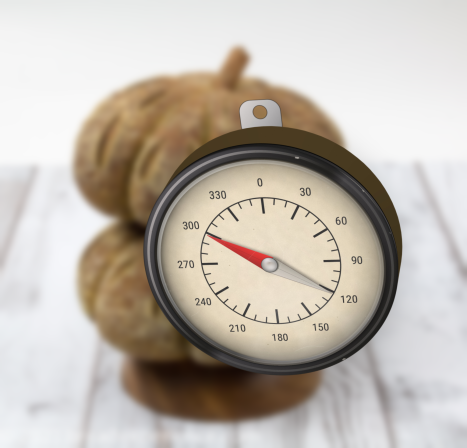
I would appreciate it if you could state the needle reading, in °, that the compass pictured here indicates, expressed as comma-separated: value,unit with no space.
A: 300,°
